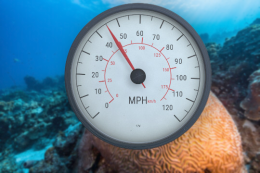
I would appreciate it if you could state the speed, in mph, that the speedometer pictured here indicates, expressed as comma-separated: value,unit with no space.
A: 45,mph
